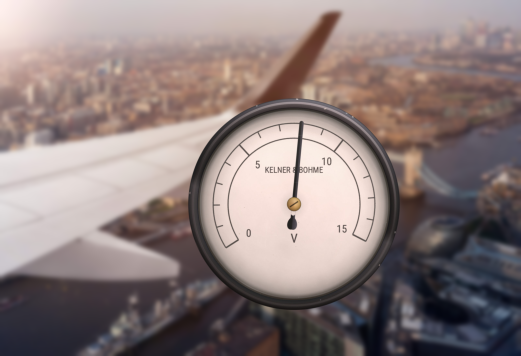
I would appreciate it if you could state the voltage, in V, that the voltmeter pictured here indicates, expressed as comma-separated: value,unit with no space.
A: 8,V
